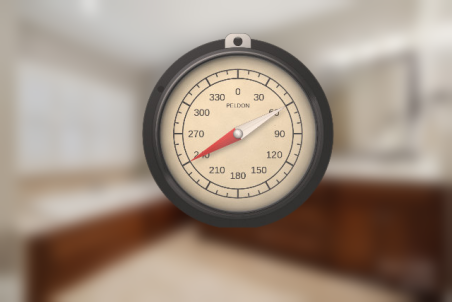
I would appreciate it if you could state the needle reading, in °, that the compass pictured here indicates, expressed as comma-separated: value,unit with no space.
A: 240,°
